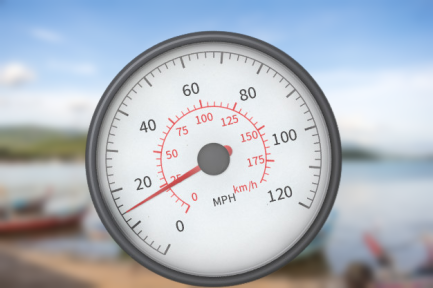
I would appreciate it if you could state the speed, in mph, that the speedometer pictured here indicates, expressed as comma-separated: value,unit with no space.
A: 14,mph
